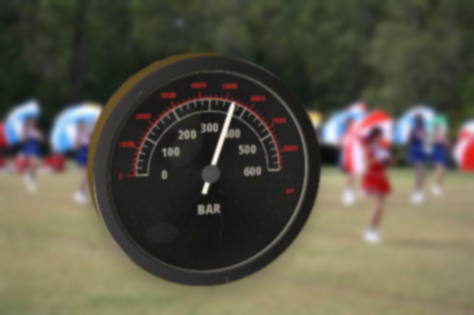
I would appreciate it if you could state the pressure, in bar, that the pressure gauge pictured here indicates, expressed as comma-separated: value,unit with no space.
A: 360,bar
